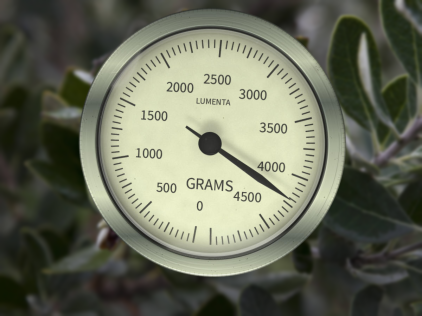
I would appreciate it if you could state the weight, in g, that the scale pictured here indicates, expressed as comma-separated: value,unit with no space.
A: 4200,g
